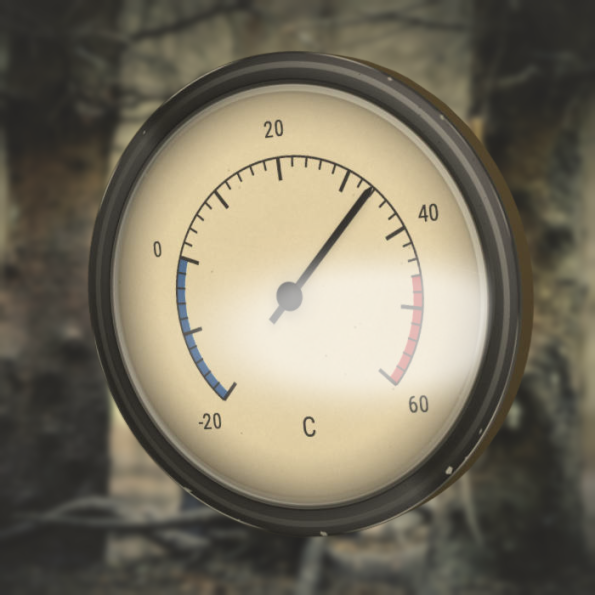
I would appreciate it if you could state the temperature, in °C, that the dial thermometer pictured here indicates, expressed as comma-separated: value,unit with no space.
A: 34,°C
